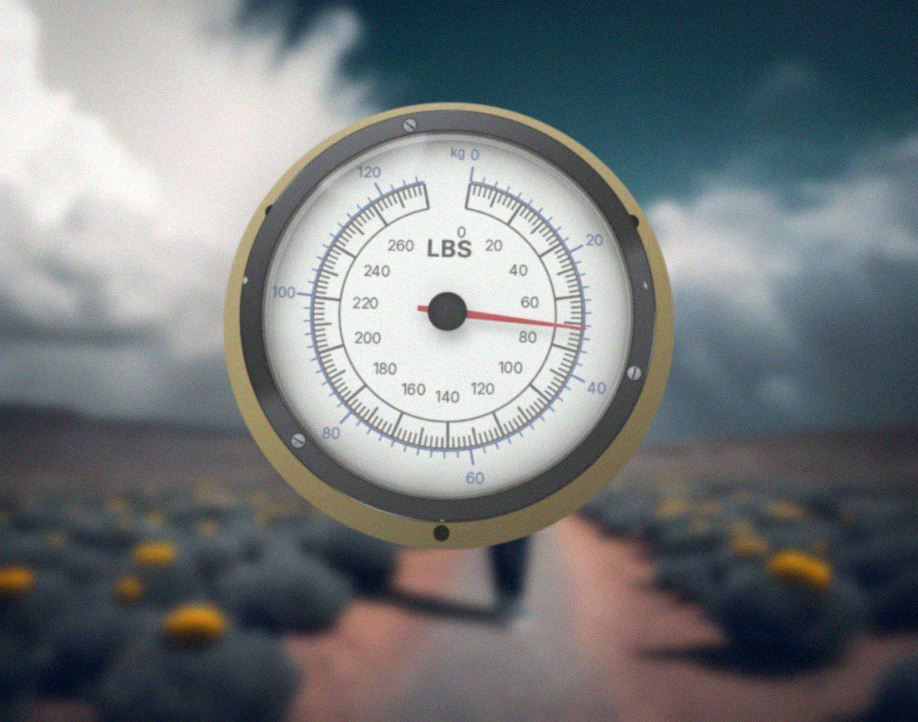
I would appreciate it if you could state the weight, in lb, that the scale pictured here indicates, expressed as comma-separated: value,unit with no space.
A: 72,lb
